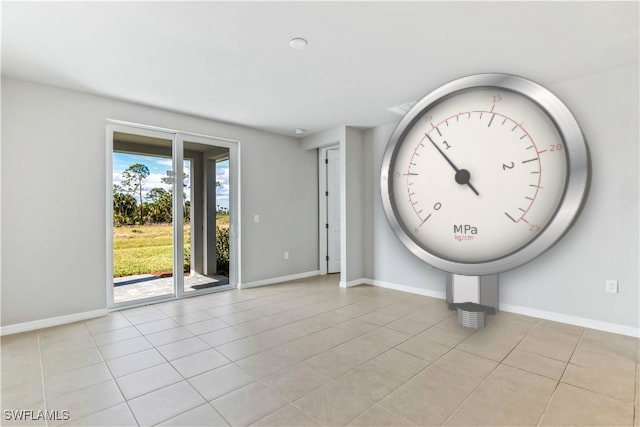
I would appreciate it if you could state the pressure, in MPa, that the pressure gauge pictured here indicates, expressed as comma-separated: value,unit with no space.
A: 0.9,MPa
